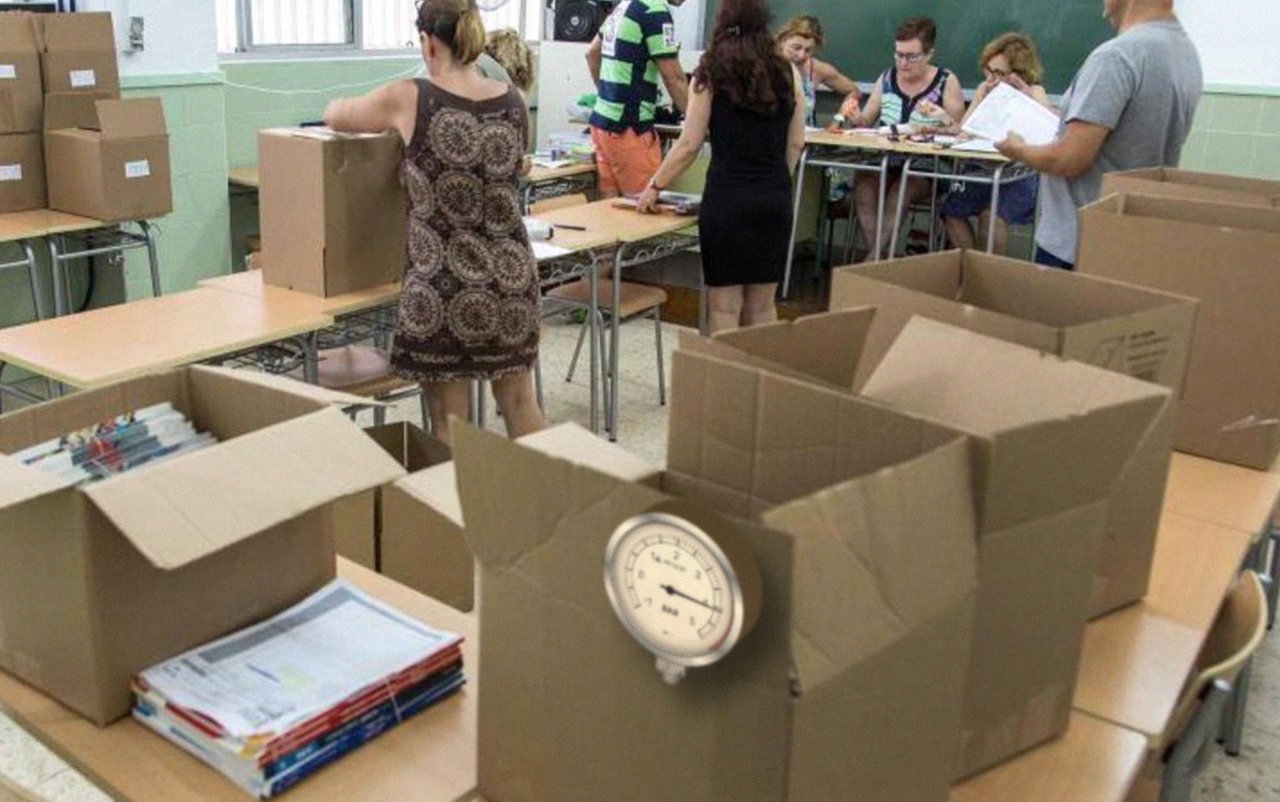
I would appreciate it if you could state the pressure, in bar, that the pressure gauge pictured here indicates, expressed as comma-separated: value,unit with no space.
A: 4,bar
